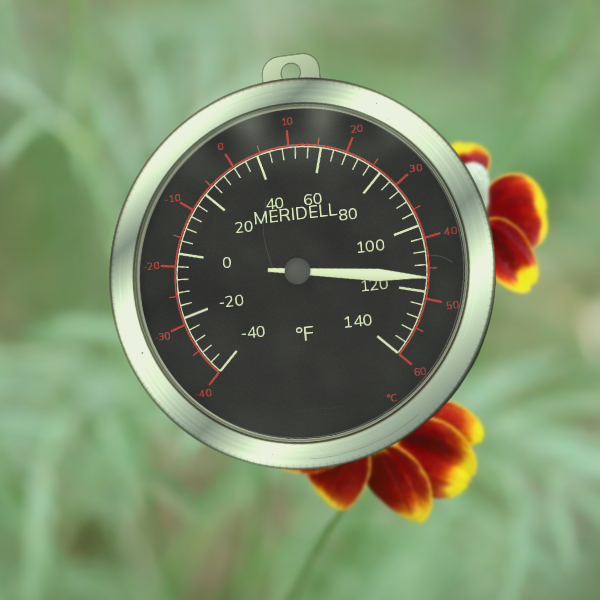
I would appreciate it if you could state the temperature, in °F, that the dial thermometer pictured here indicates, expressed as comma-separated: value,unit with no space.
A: 116,°F
